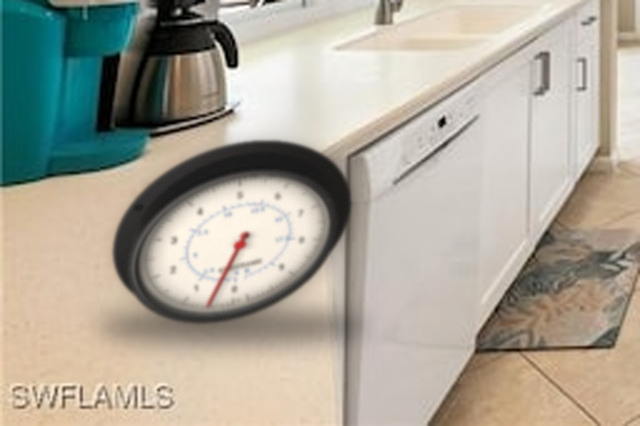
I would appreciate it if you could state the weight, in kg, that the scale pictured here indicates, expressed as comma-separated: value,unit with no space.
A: 0.5,kg
